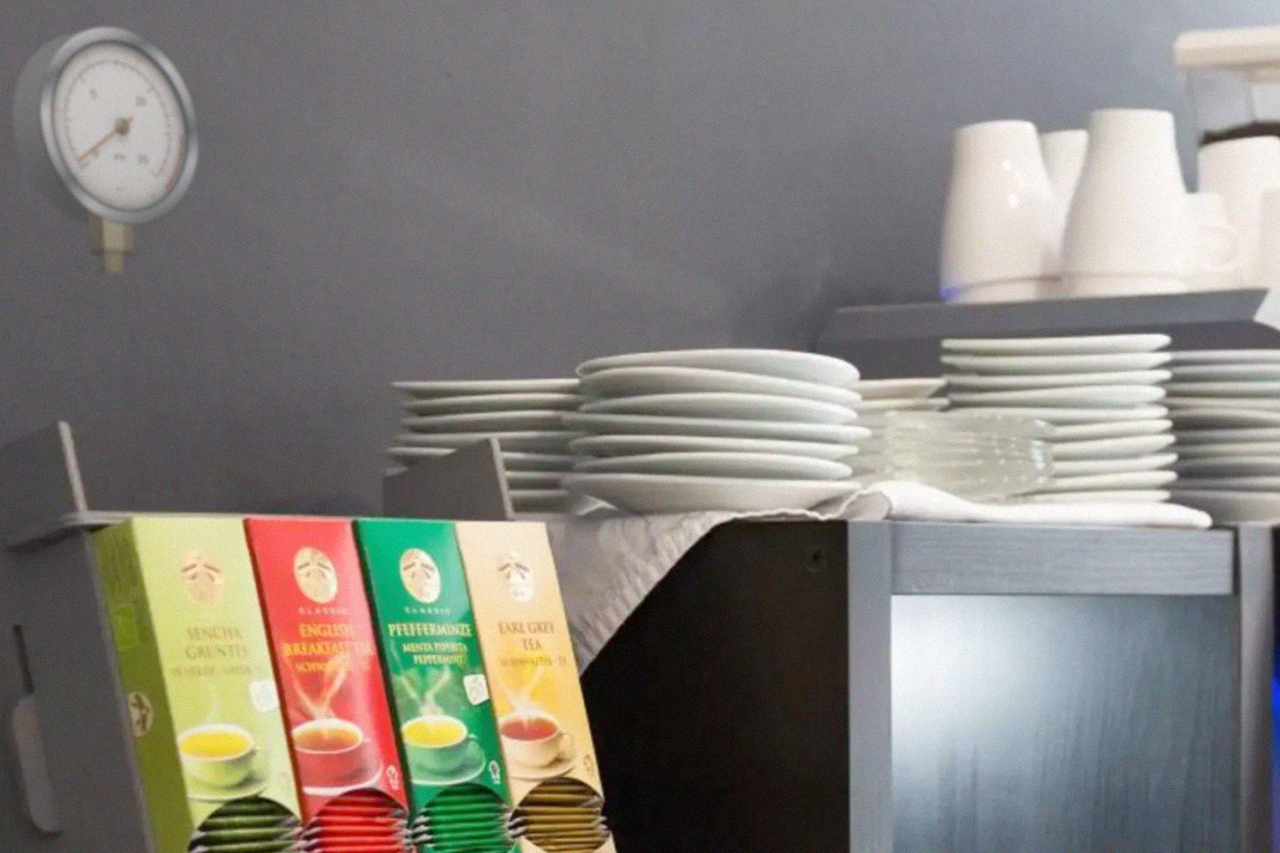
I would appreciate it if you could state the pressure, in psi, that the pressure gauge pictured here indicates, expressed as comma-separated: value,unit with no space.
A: 0.5,psi
